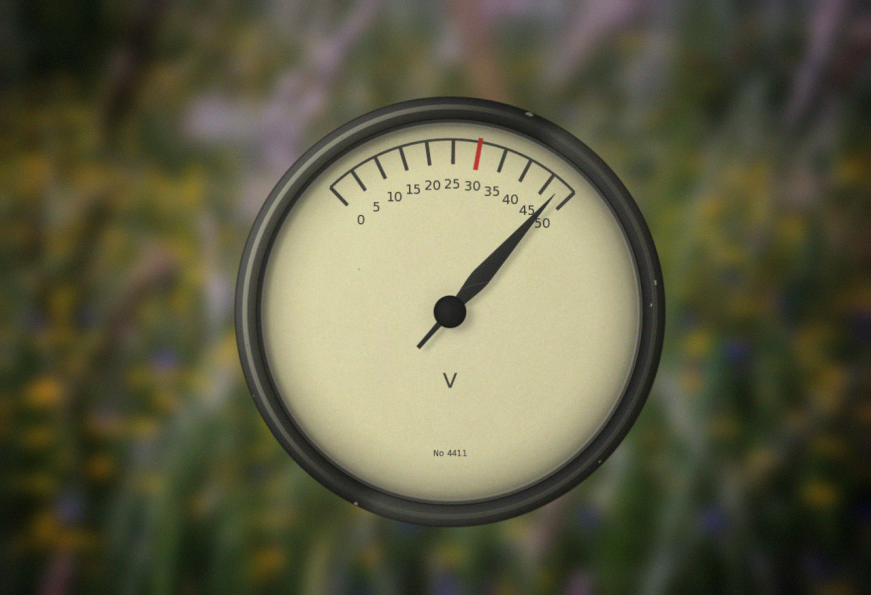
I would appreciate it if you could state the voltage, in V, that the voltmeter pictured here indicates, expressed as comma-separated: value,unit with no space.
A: 47.5,V
